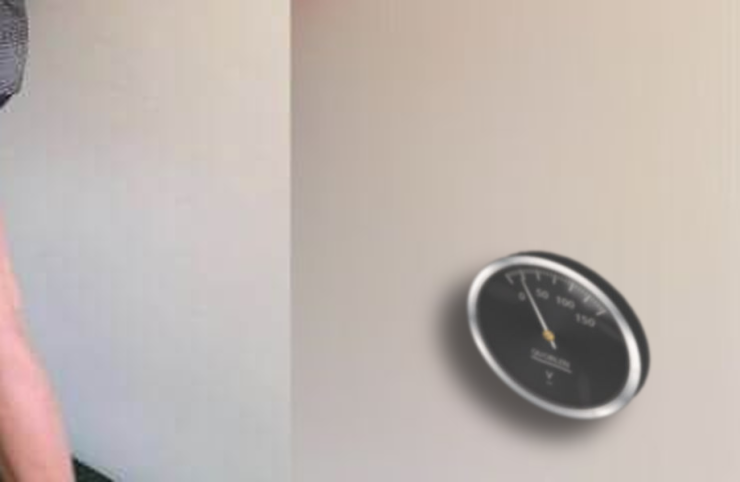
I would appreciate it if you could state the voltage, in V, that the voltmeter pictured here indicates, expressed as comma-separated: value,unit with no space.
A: 25,V
